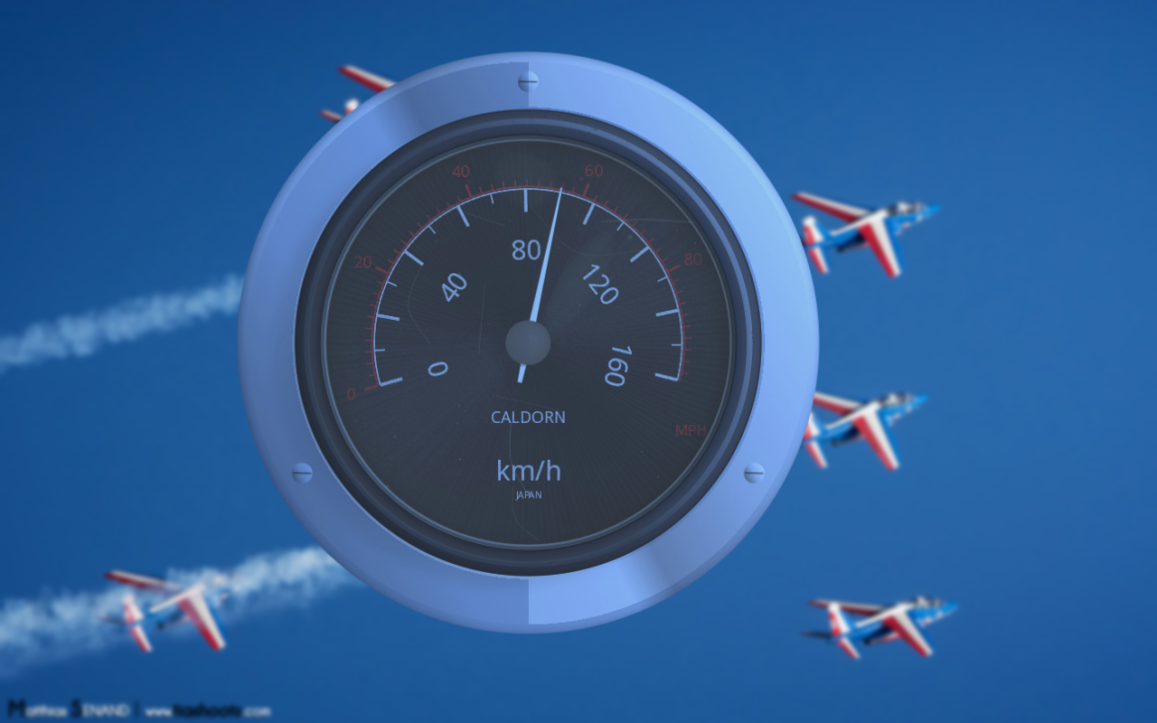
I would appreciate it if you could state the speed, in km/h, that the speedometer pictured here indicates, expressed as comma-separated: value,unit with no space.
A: 90,km/h
